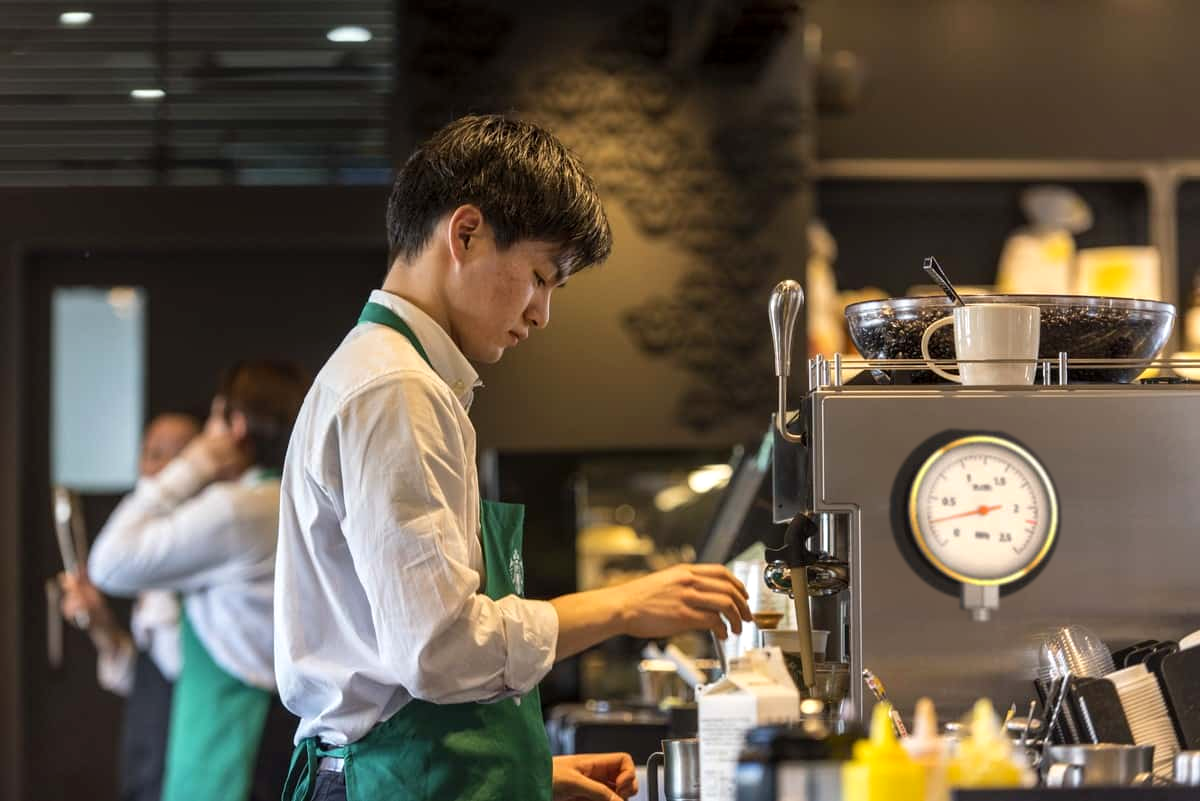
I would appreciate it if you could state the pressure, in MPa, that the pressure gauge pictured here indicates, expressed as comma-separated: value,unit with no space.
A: 0.25,MPa
